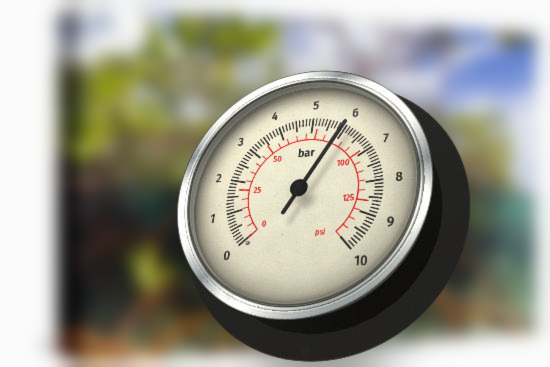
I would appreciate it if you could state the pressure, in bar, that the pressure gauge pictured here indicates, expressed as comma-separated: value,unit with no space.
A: 6,bar
